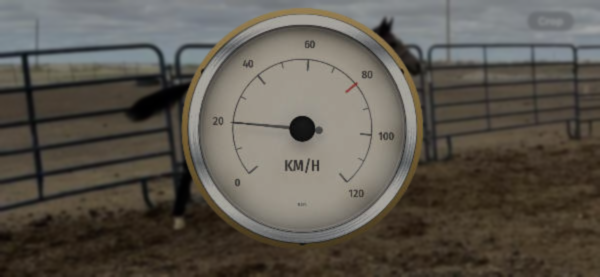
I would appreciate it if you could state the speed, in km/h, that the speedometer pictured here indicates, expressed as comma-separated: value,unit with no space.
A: 20,km/h
